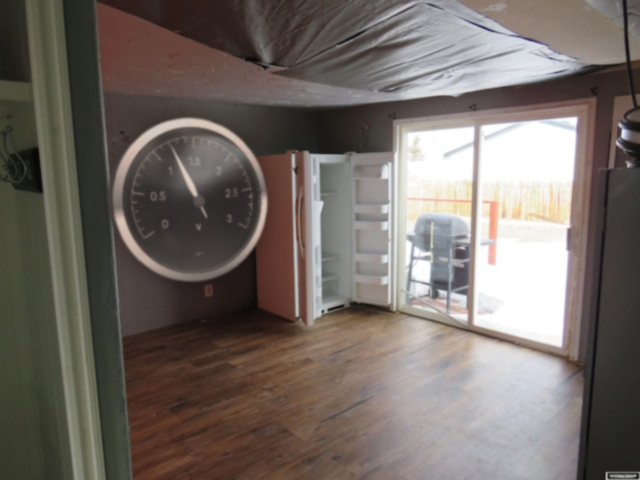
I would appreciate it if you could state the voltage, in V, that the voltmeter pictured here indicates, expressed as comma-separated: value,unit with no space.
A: 1.2,V
